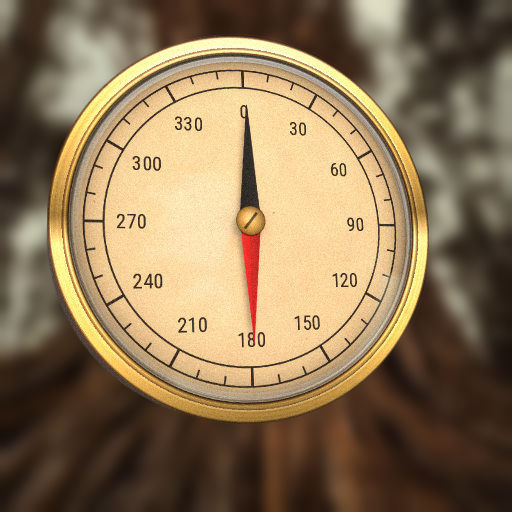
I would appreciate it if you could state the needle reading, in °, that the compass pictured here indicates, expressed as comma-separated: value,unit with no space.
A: 180,°
